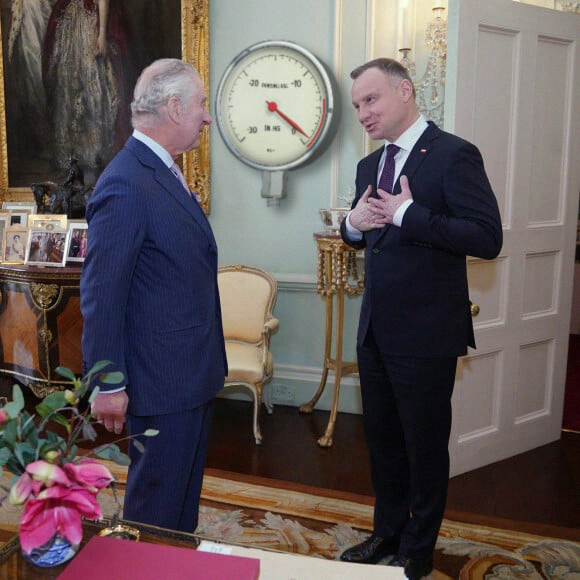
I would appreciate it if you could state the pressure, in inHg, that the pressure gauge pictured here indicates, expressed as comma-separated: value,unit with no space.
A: -1,inHg
